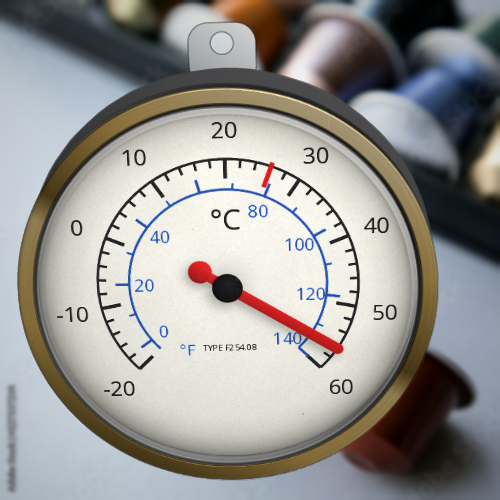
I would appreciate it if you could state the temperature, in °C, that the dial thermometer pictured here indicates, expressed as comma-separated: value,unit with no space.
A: 56,°C
